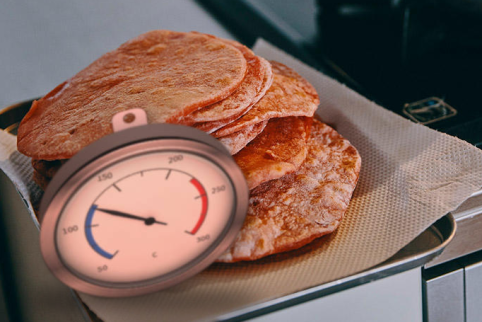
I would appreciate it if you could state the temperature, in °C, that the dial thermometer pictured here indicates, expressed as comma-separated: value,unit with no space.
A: 125,°C
